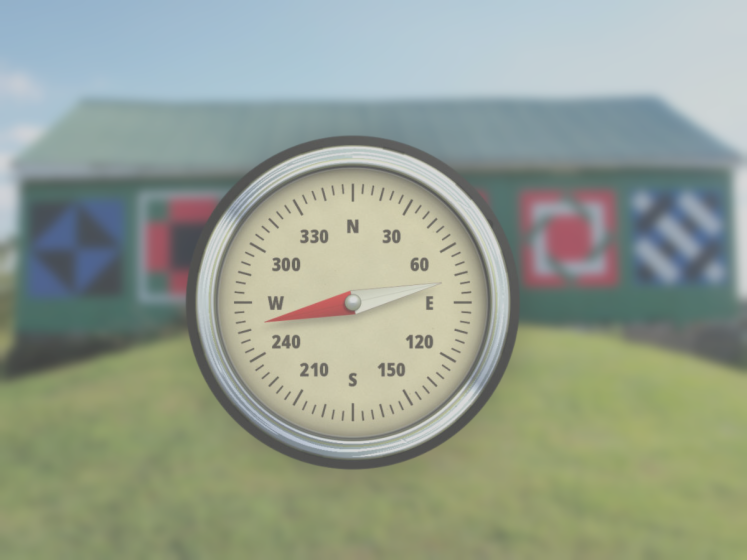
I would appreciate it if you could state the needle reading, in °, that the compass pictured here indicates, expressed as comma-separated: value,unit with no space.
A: 257.5,°
